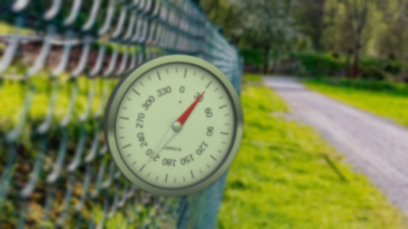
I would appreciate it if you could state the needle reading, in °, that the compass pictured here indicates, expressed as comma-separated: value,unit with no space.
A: 30,°
